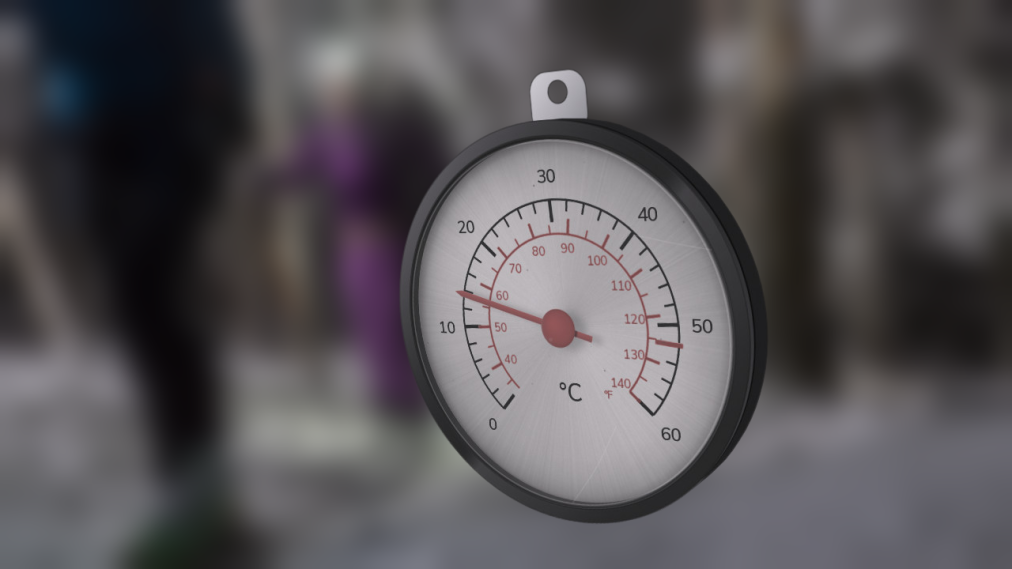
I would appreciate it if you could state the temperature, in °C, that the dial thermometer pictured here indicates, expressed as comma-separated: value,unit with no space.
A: 14,°C
